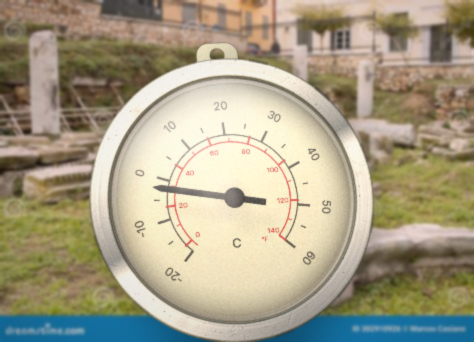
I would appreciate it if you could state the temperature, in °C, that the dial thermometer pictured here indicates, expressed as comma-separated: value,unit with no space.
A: -2.5,°C
